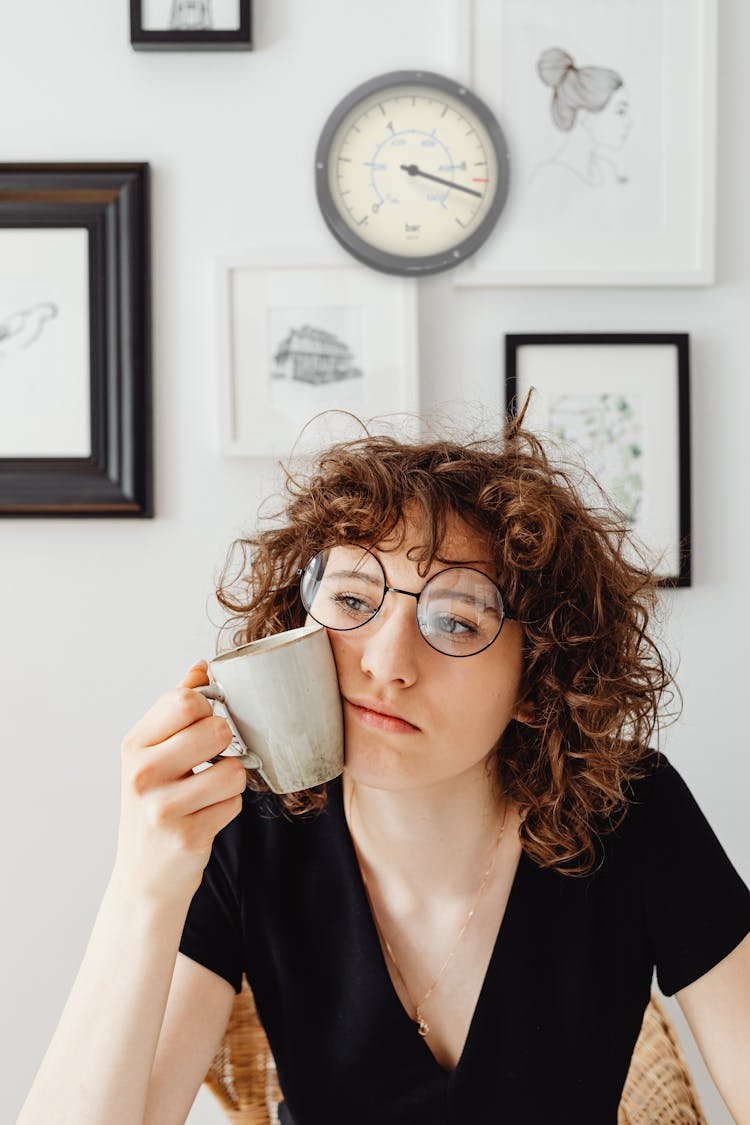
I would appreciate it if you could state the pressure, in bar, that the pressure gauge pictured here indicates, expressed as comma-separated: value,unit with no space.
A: 9,bar
